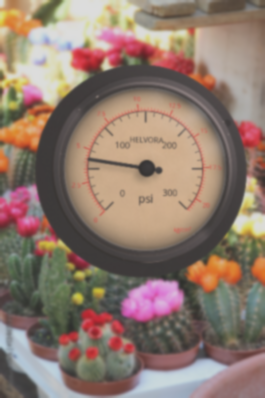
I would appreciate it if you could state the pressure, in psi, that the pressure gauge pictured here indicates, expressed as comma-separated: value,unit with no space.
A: 60,psi
